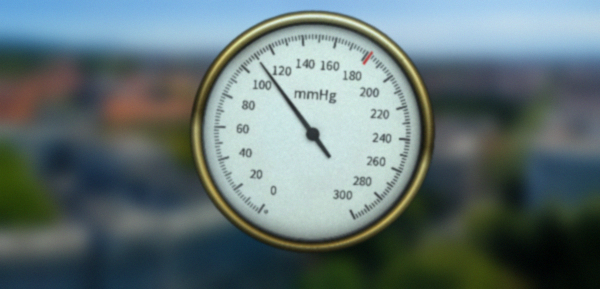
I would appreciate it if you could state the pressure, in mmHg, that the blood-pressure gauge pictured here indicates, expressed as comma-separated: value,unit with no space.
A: 110,mmHg
